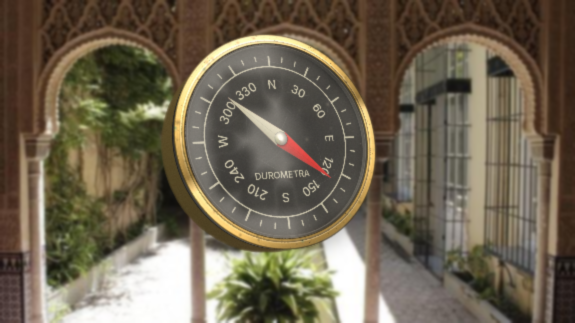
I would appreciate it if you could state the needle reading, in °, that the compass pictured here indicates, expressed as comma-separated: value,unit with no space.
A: 130,°
